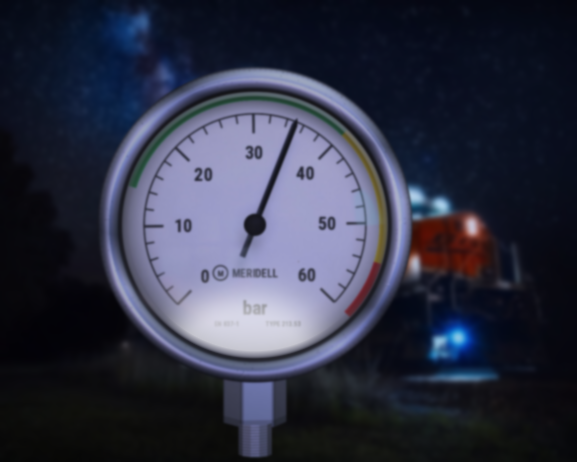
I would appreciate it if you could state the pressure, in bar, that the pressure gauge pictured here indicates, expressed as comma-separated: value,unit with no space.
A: 35,bar
